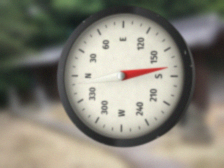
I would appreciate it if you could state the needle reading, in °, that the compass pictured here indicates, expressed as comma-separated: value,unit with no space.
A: 170,°
